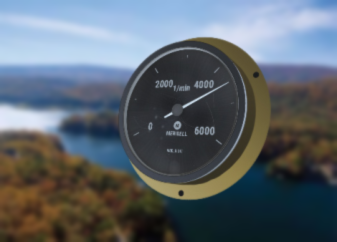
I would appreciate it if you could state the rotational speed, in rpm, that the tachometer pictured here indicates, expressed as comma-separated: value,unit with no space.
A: 4500,rpm
